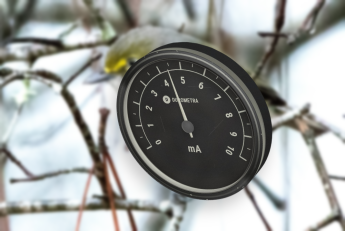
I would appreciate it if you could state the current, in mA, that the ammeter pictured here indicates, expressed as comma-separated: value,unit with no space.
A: 4.5,mA
